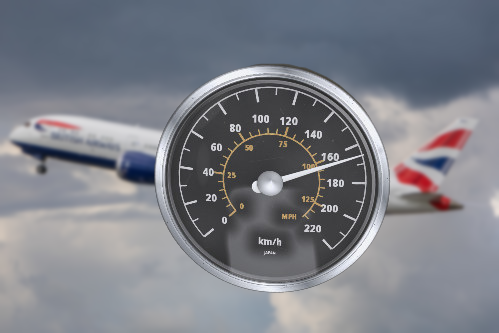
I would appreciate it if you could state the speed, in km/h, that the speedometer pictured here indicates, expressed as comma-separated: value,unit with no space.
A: 165,km/h
